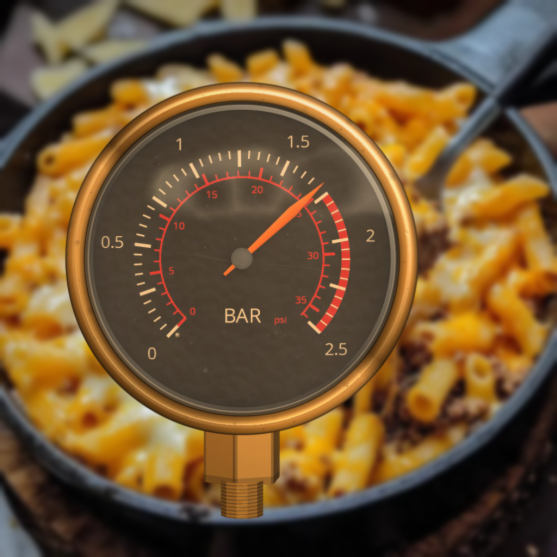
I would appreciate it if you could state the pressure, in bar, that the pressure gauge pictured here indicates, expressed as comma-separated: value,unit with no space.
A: 1.7,bar
